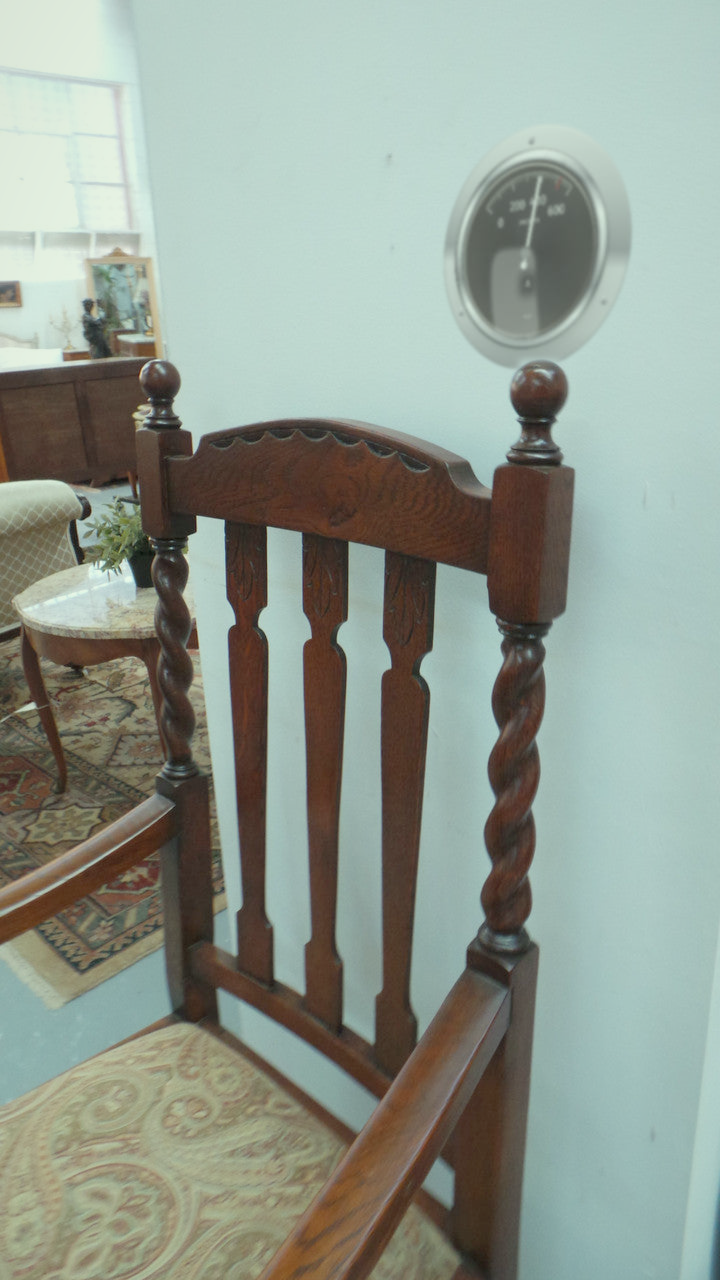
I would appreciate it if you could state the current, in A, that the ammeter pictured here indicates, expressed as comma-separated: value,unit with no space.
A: 400,A
